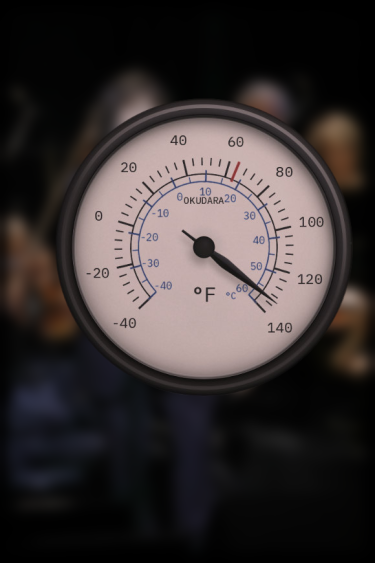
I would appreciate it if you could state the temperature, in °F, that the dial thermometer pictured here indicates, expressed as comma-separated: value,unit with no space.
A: 134,°F
